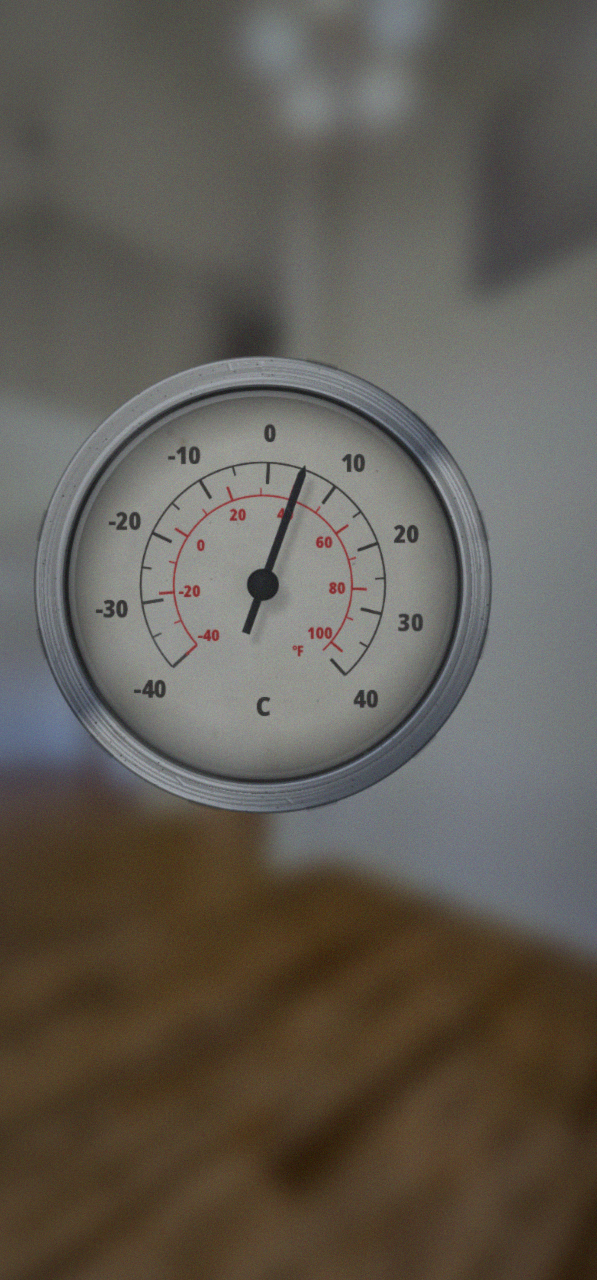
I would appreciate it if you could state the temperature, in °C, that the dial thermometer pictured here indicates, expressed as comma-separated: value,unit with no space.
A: 5,°C
